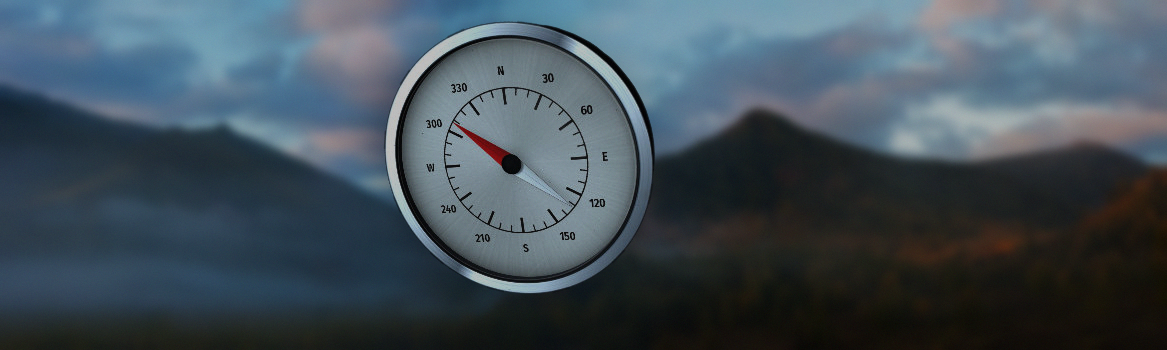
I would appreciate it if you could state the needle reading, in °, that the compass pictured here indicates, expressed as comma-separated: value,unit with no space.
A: 310,°
